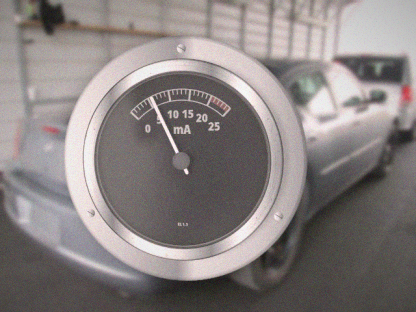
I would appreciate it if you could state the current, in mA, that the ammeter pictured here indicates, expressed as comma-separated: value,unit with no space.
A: 6,mA
